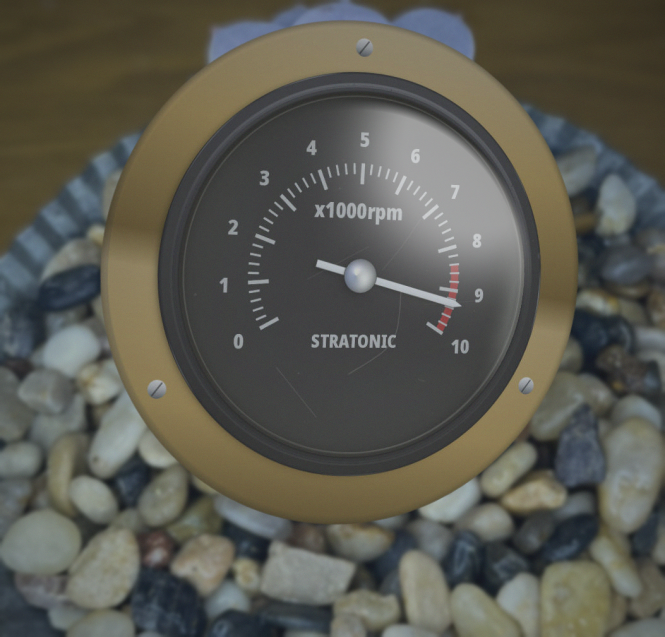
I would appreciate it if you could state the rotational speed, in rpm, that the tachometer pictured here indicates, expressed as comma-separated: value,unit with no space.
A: 9300,rpm
